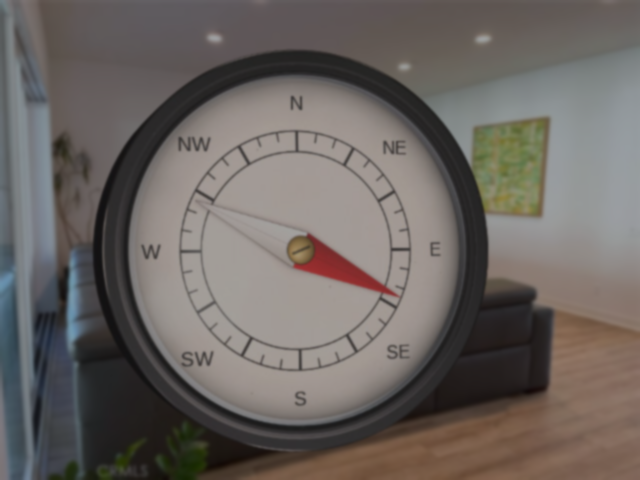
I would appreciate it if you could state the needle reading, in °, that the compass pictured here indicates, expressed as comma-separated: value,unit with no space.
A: 115,°
